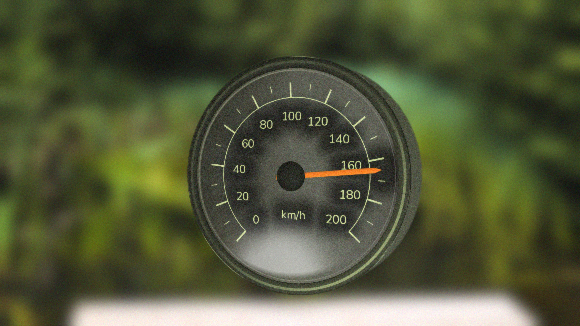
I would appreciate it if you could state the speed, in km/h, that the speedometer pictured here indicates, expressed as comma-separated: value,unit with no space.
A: 165,km/h
